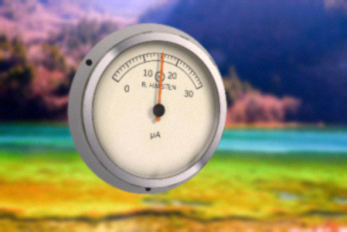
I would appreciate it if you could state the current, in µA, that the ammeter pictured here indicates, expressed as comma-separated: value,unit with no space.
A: 15,µA
